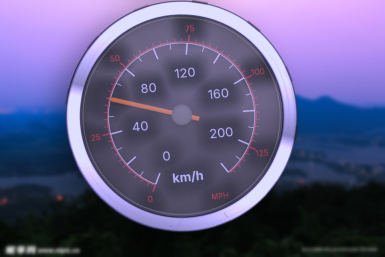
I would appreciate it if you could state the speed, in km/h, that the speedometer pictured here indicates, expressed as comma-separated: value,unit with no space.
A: 60,km/h
